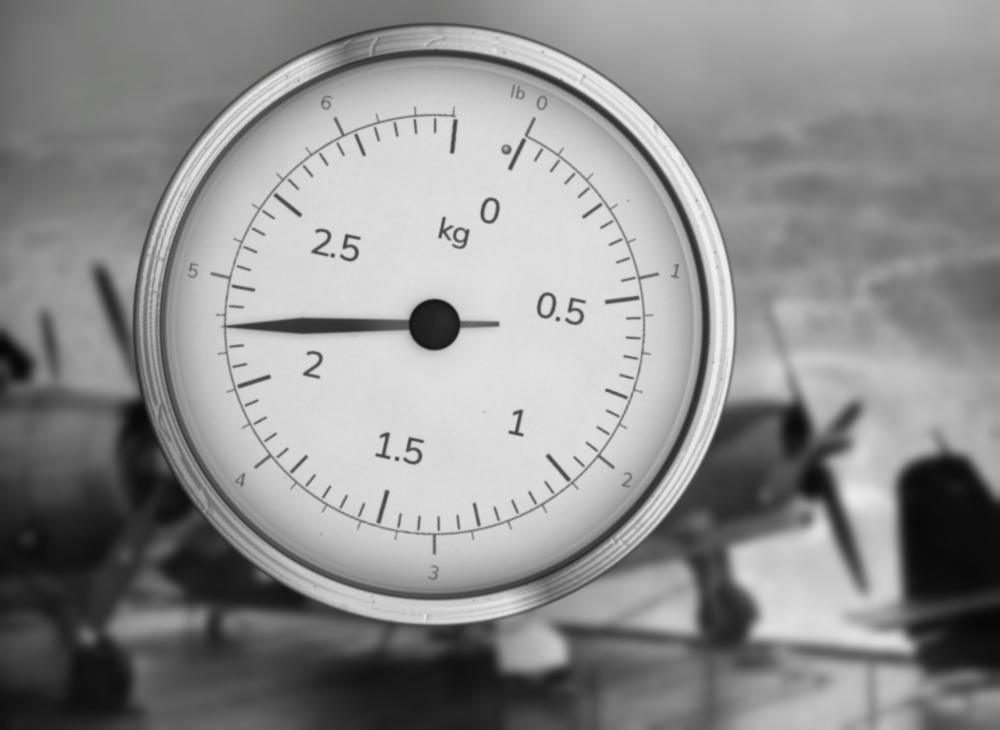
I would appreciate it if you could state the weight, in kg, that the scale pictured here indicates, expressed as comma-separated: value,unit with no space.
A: 2.15,kg
